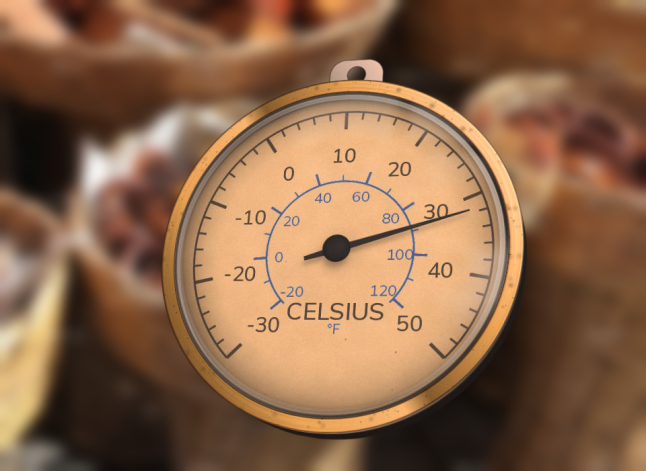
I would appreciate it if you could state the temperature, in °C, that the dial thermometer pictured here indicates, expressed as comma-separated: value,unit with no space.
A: 32,°C
